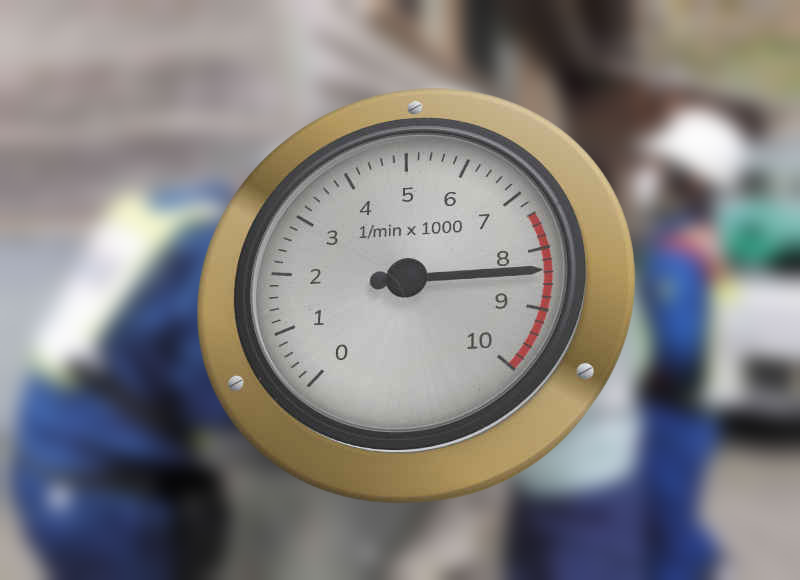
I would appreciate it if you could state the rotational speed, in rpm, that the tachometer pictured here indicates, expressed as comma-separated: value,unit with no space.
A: 8400,rpm
